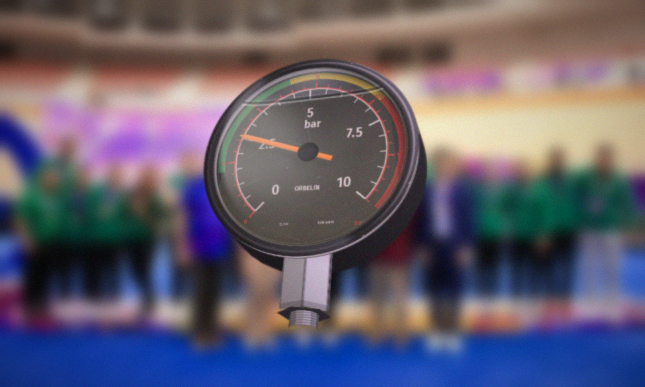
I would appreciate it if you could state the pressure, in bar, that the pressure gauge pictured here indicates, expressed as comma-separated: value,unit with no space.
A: 2.5,bar
